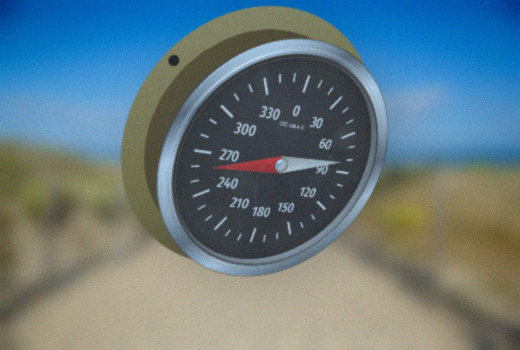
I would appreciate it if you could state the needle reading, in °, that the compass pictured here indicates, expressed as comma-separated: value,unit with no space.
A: 260,°
